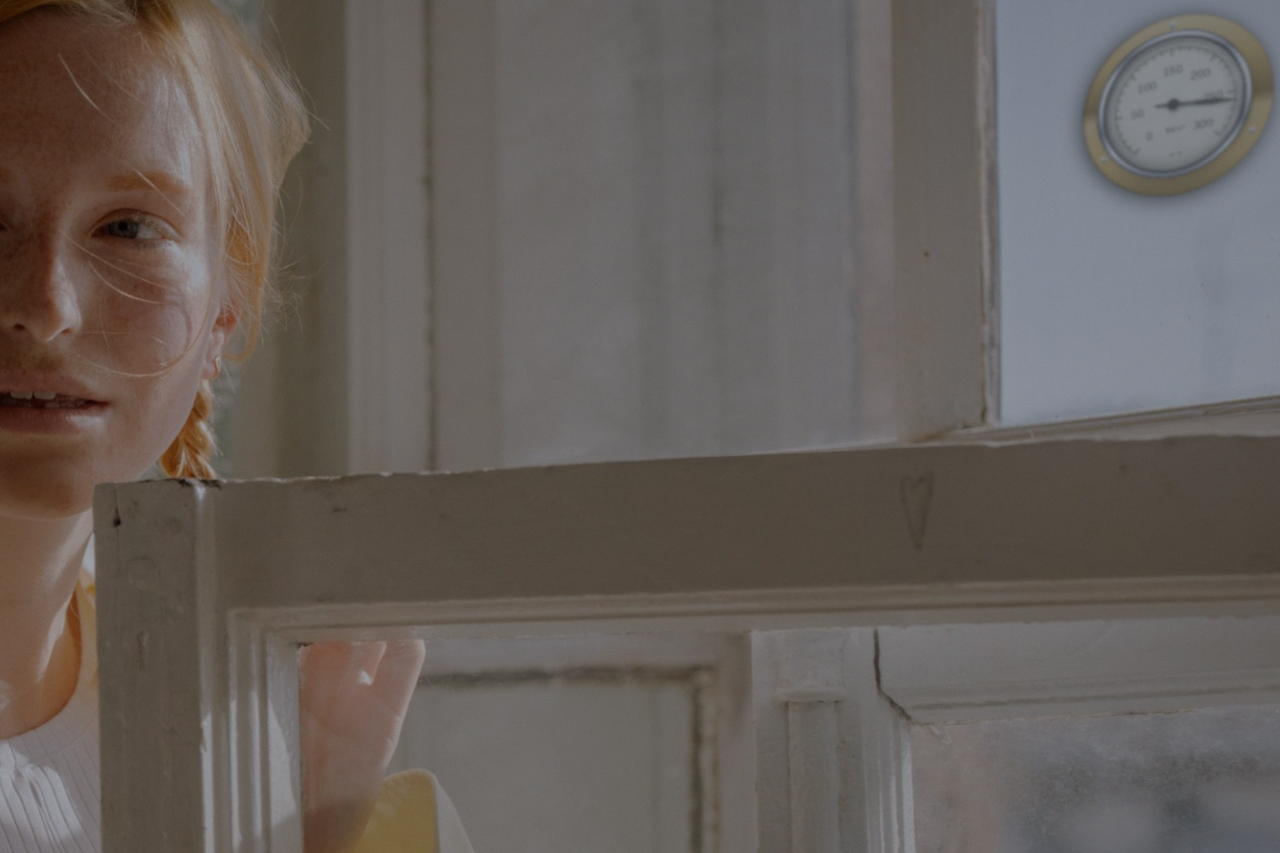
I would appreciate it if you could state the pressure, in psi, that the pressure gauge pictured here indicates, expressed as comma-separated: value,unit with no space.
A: 260,psi
